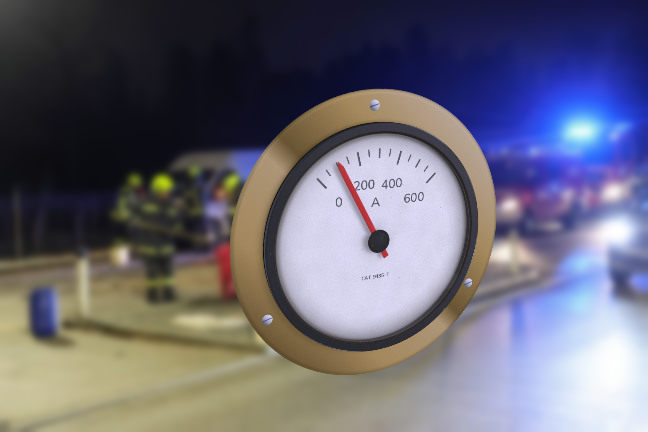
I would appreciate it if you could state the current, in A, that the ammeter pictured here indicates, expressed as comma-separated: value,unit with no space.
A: 100,A
